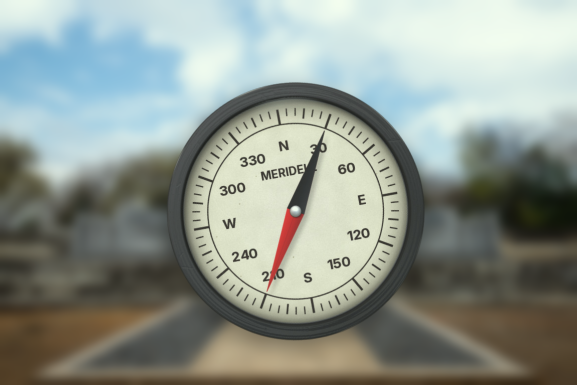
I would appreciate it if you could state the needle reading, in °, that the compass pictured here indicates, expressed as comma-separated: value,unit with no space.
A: 210,°
